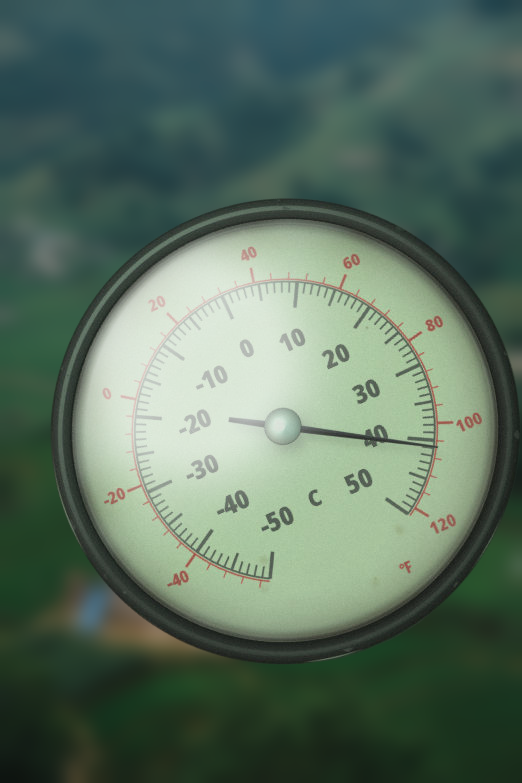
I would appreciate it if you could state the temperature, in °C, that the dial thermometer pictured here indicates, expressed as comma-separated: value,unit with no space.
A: 41,°C
